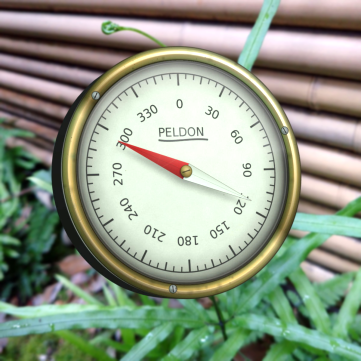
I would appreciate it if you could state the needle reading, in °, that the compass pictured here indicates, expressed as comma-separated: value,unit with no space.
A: 295,°
